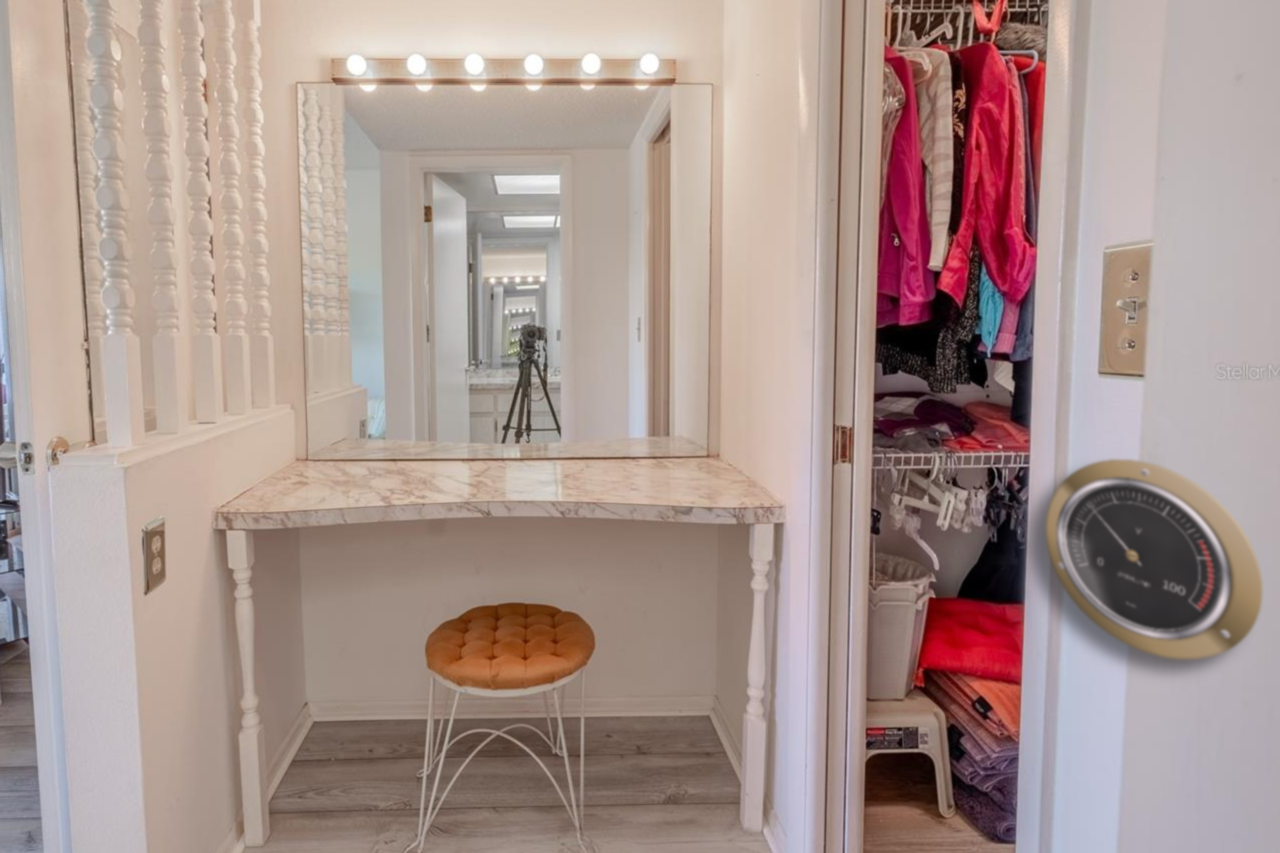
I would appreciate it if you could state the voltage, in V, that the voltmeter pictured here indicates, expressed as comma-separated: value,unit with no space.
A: 30,V
